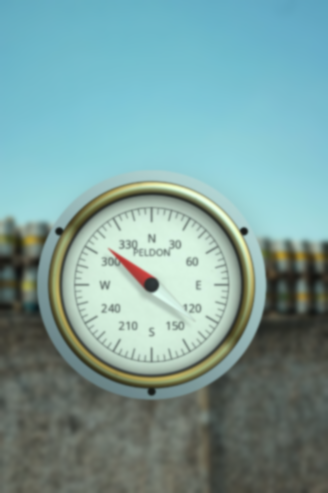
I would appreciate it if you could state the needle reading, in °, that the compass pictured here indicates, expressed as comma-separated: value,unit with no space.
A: 310,°
